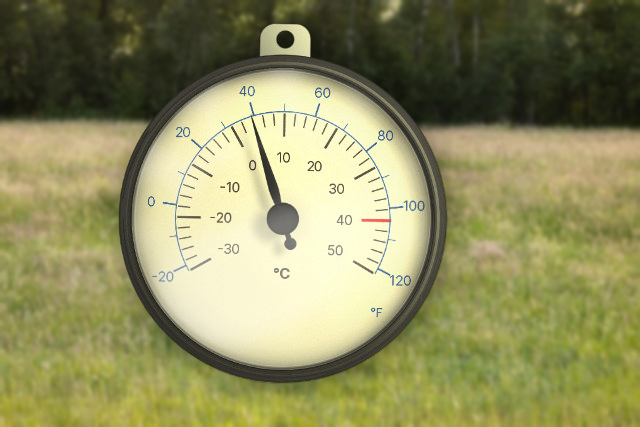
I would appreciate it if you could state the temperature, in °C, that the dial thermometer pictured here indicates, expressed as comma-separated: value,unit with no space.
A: 4,°C
